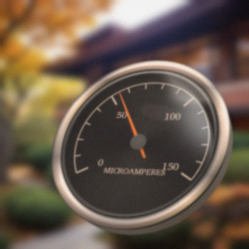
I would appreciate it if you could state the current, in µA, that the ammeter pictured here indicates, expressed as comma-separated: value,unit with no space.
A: 55,µA
